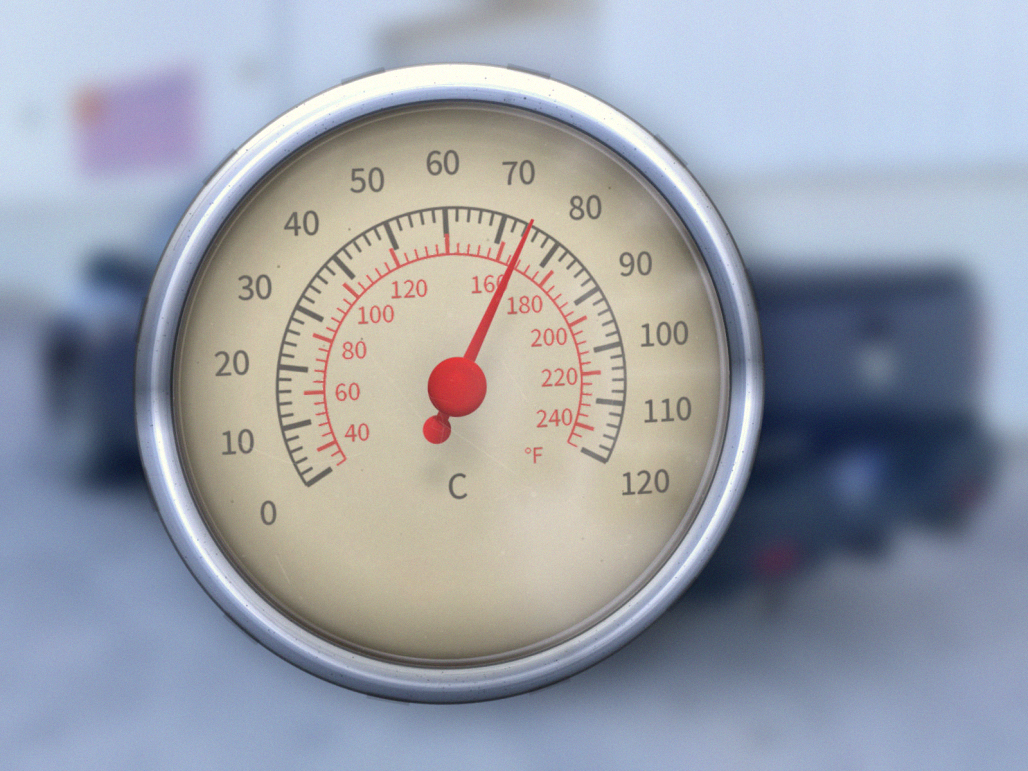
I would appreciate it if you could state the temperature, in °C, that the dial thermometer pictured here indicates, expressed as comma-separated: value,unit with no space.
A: 74,°C
